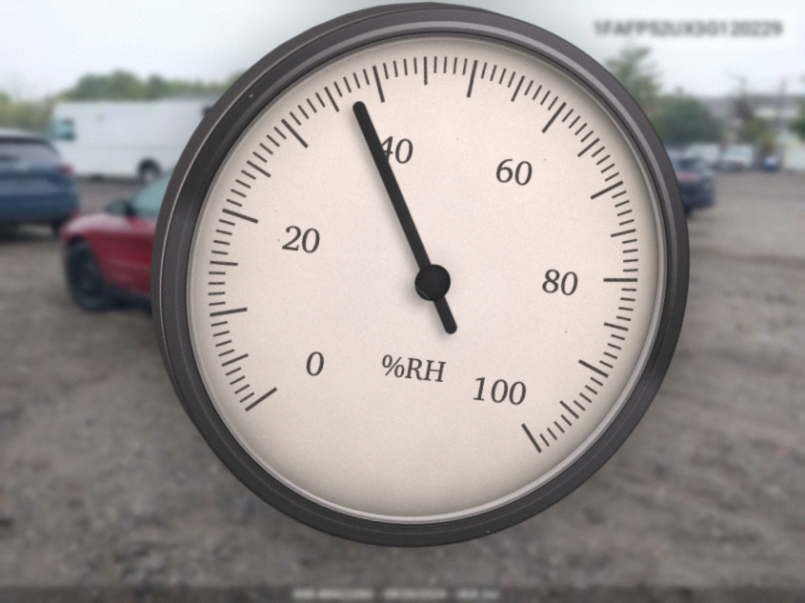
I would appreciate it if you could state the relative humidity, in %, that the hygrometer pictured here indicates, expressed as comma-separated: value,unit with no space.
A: 37,%
